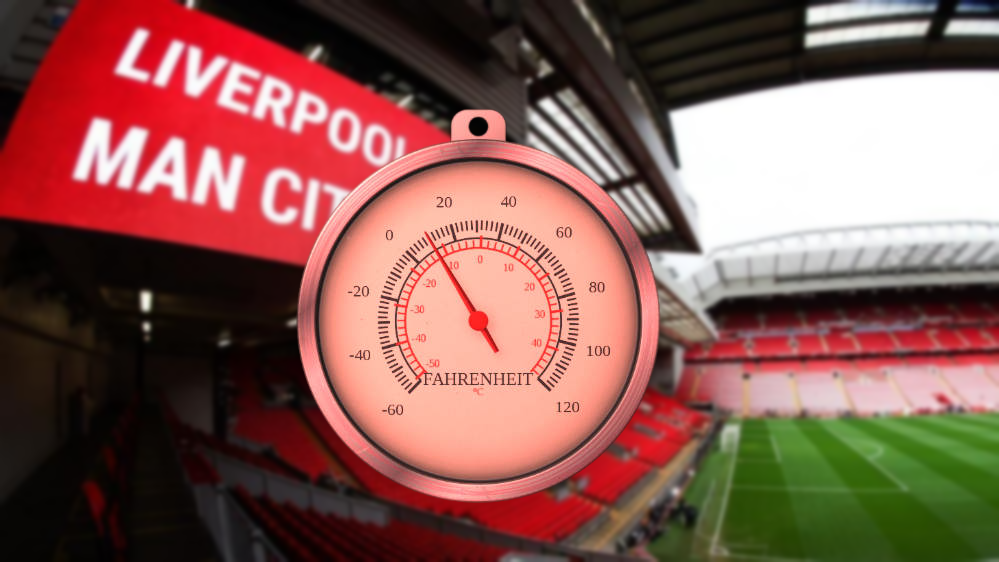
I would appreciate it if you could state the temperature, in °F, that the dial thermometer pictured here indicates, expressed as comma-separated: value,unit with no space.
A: 10,°F
